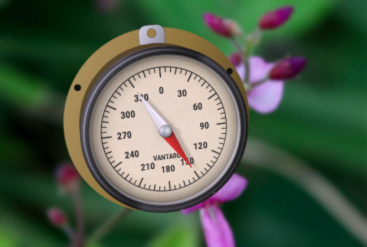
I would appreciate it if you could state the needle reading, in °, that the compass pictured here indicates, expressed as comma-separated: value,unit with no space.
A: 150,°
